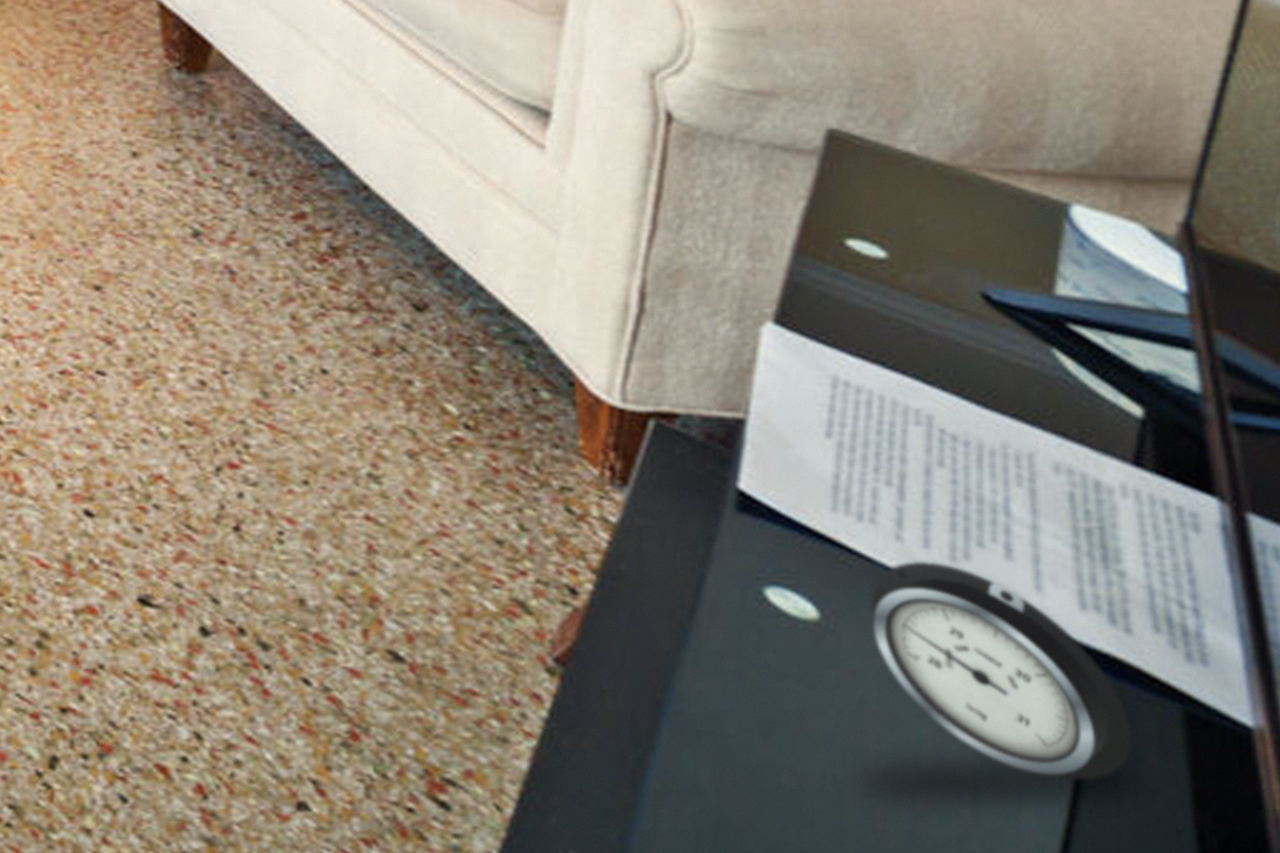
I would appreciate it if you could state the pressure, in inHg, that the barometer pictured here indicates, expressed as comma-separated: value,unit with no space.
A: 28.4,inHg
